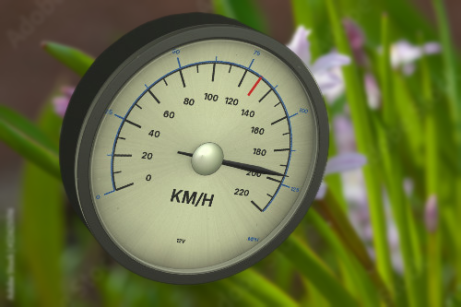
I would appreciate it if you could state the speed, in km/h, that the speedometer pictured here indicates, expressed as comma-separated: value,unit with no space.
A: 195,km/h
